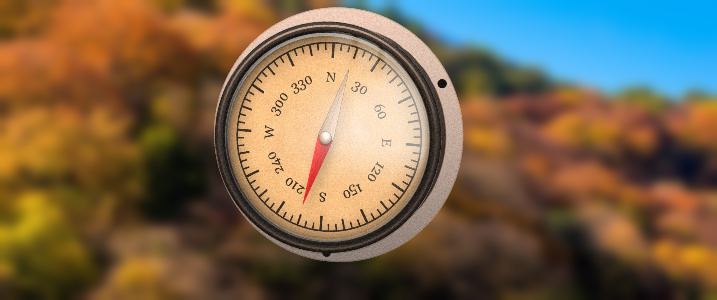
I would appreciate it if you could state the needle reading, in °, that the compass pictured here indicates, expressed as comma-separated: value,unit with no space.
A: 195,°
